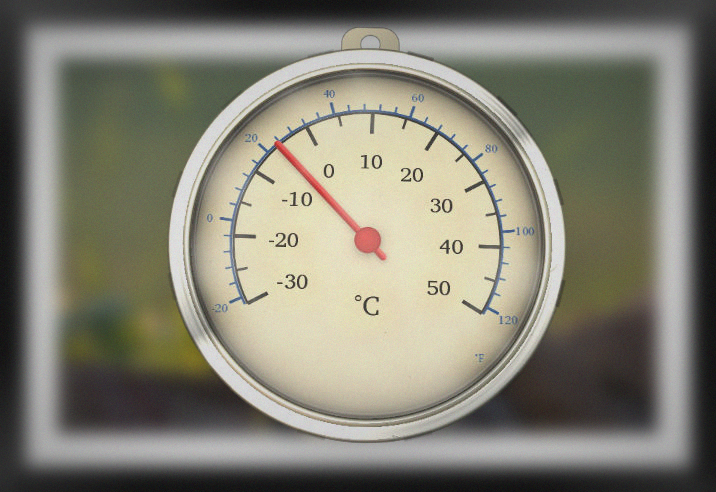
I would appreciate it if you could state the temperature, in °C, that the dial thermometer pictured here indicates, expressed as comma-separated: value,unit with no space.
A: -5,°C
